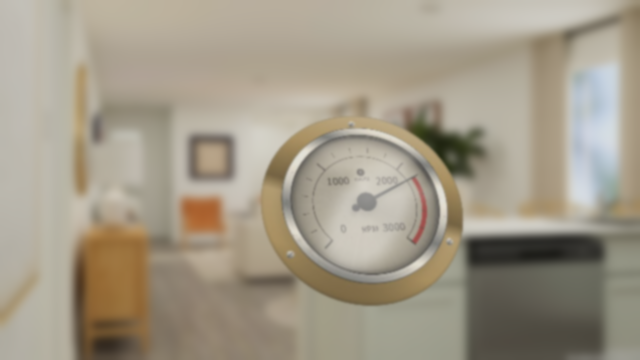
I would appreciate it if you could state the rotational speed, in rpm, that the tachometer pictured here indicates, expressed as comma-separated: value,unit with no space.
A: 2200,rpm
